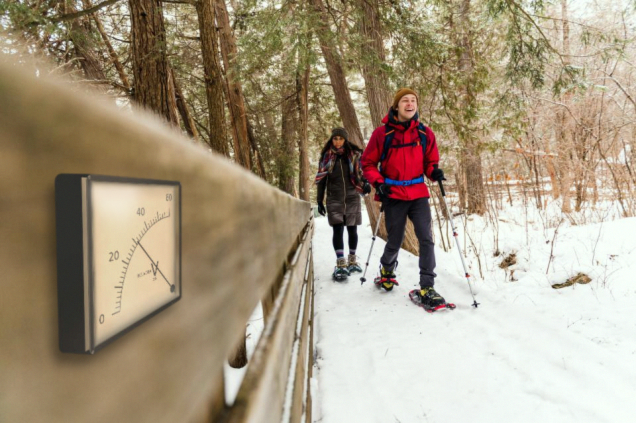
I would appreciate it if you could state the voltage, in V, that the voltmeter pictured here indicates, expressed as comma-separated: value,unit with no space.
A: 30,V
